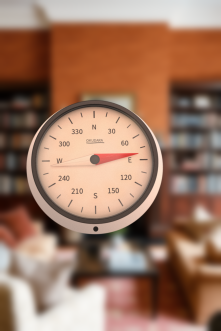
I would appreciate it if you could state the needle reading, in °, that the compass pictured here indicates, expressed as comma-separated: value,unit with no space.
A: 82.5,°
